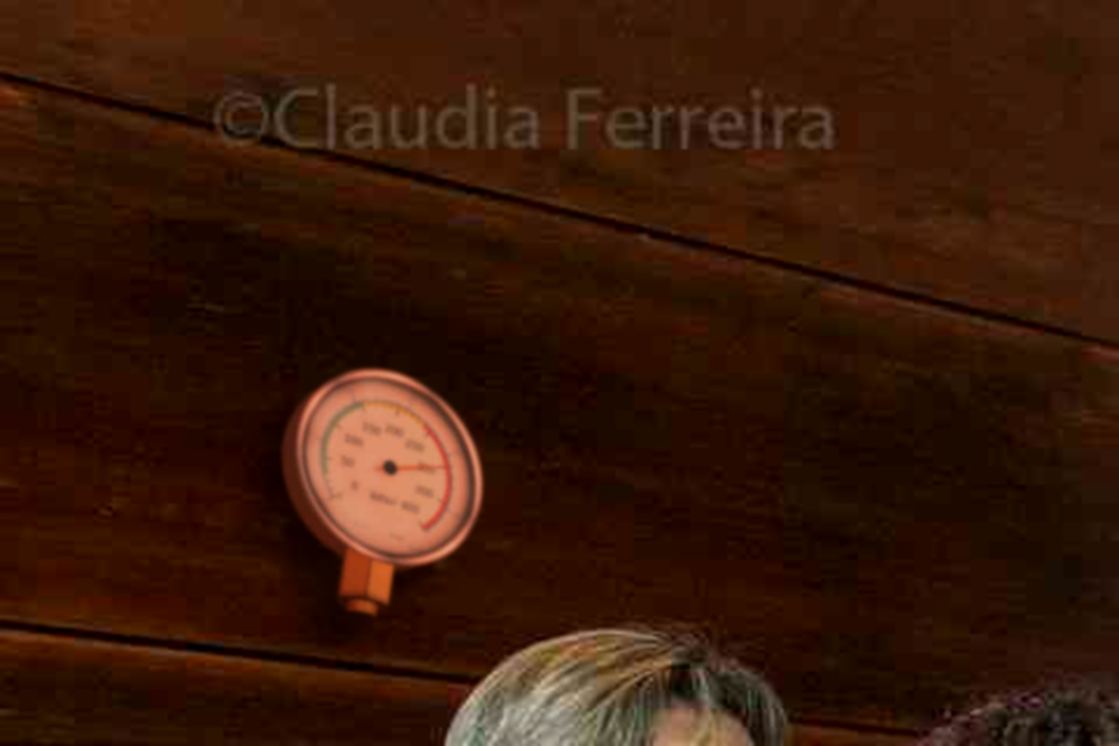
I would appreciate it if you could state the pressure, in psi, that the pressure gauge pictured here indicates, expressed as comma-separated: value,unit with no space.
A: 300,psi
